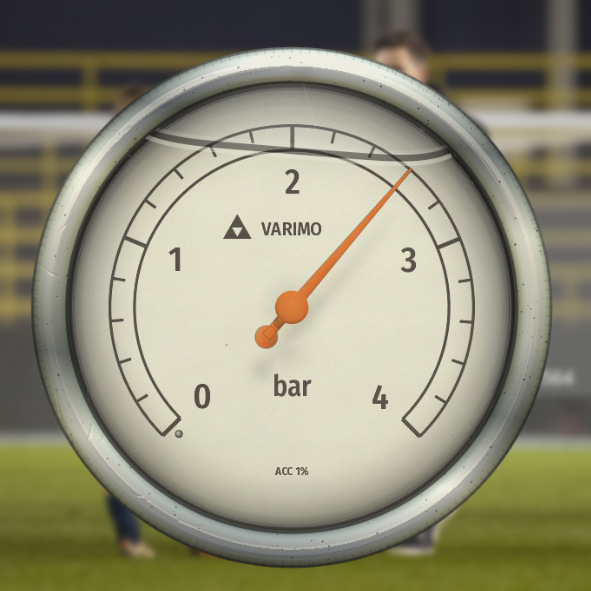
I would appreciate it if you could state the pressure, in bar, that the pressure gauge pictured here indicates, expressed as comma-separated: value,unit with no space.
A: 2.6,bar
